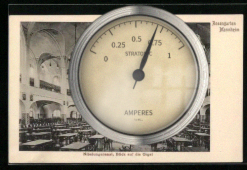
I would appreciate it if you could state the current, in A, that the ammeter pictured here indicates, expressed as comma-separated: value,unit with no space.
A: 0.7,A
